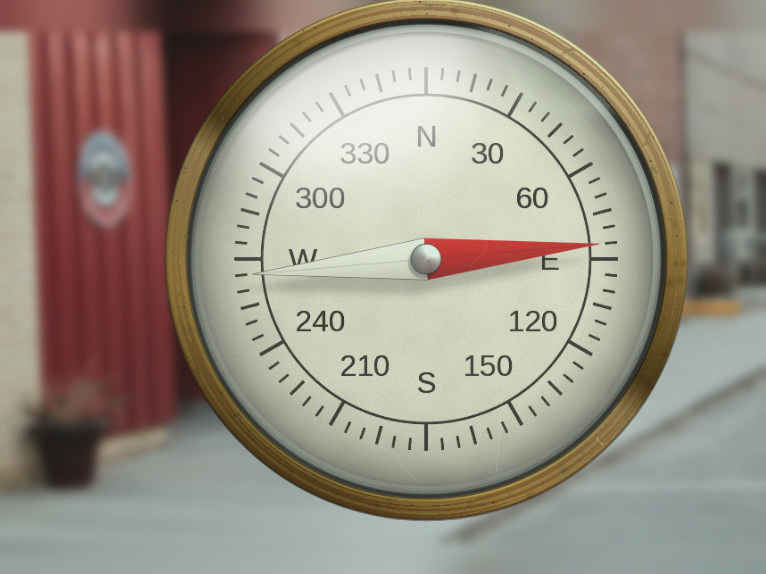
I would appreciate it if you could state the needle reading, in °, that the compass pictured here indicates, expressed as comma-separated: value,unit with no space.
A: 85,°
